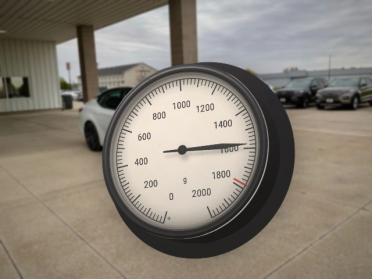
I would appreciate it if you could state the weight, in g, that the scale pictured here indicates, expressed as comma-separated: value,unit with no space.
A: 1580,g
